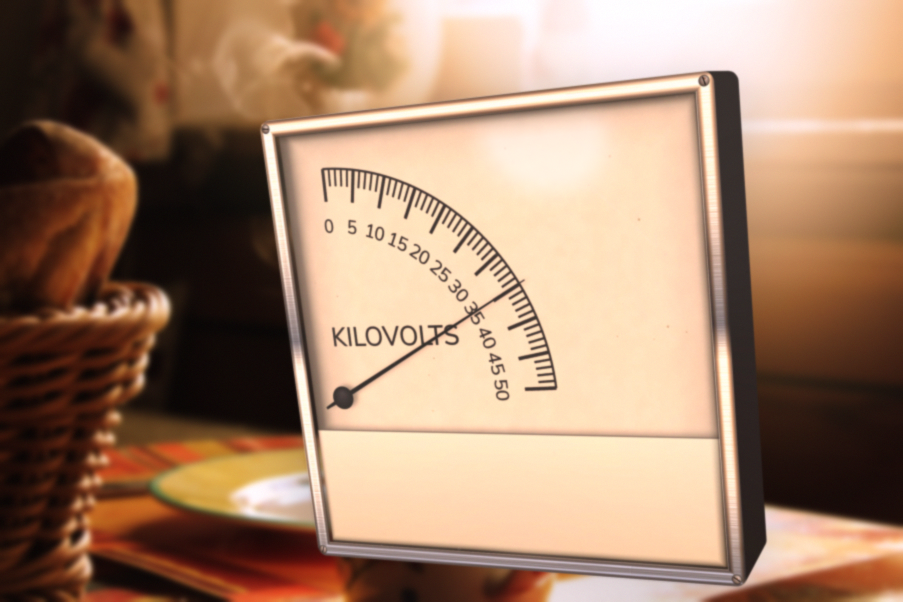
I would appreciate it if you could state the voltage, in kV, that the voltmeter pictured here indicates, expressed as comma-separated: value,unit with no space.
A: 35,kV
